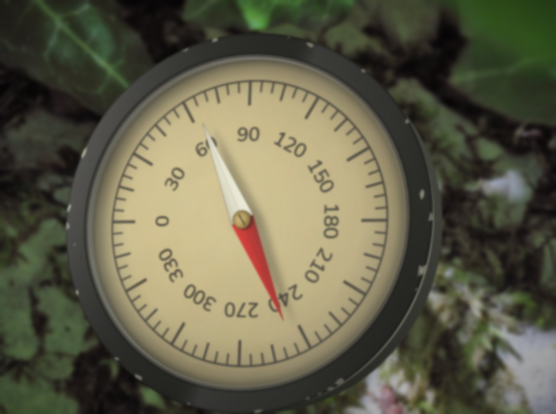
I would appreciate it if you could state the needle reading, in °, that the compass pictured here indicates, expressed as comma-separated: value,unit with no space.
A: 245,°
